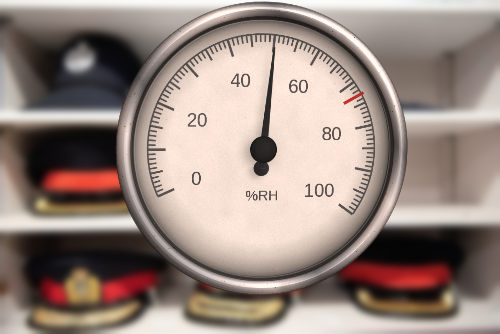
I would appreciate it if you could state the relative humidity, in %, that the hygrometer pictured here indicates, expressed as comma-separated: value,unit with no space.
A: 50,%
